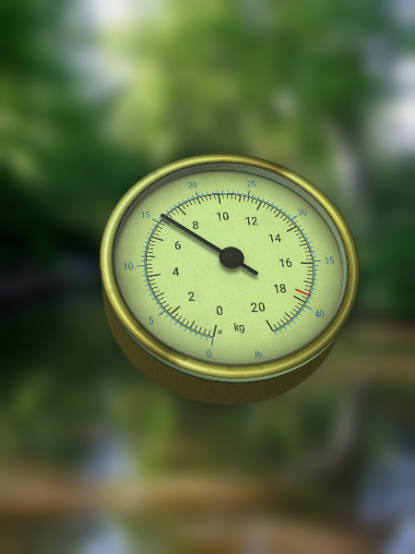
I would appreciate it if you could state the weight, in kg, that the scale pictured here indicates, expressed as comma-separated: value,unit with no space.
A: 7,kg
